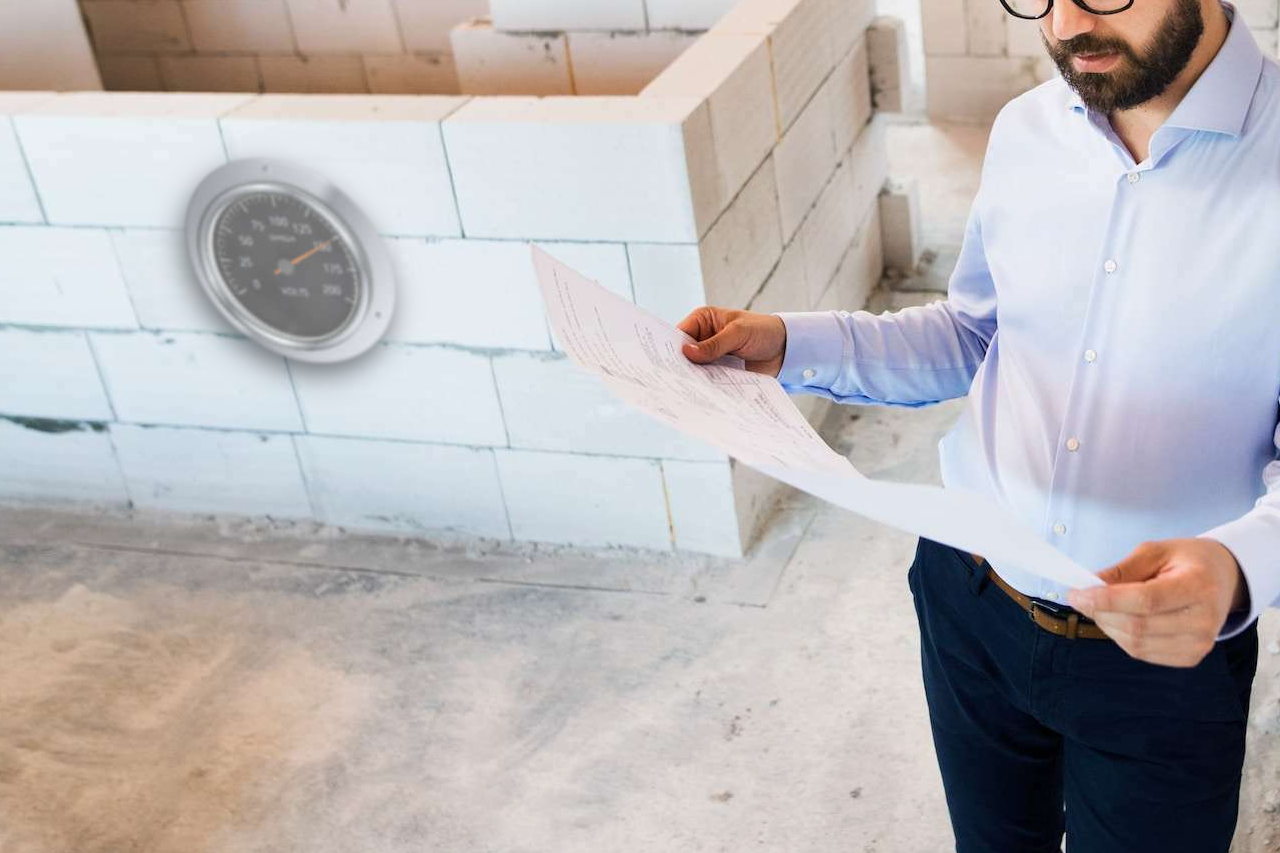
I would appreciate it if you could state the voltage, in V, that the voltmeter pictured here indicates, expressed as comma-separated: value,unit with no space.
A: 150,V
